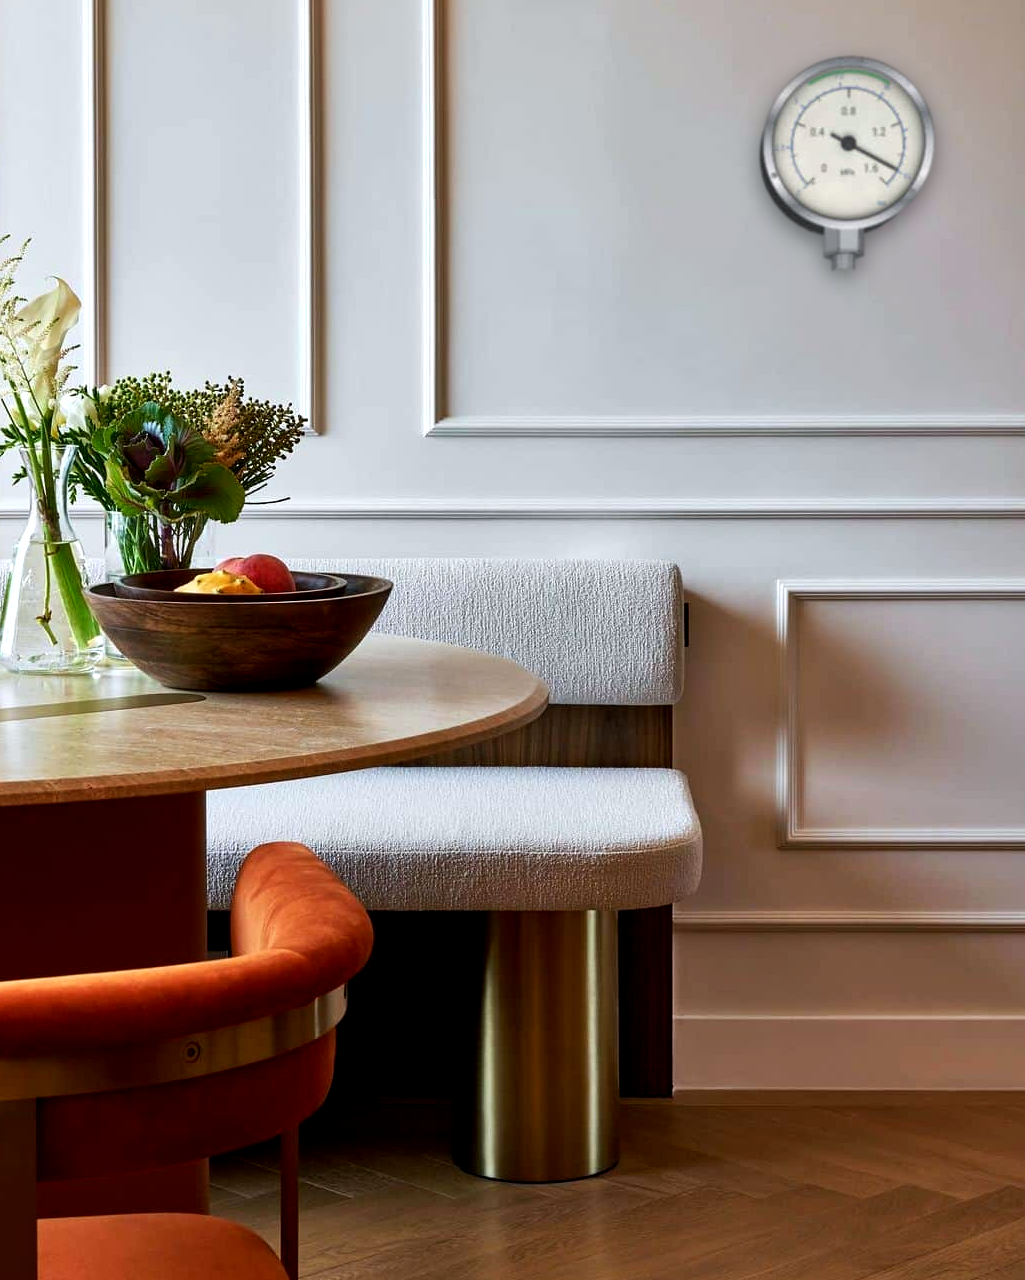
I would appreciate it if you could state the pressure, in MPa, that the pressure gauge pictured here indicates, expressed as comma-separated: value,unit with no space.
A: 1.5,MPa
